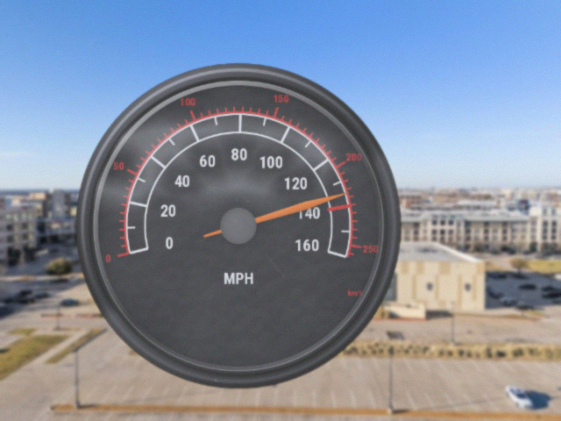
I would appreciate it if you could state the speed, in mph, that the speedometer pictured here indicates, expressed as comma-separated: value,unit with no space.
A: 135,mph
